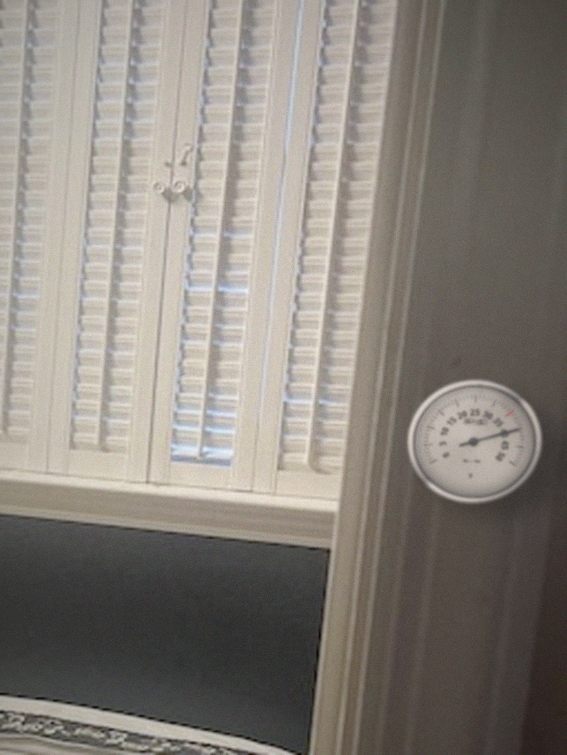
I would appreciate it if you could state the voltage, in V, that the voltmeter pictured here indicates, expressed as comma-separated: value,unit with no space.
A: 40,V
